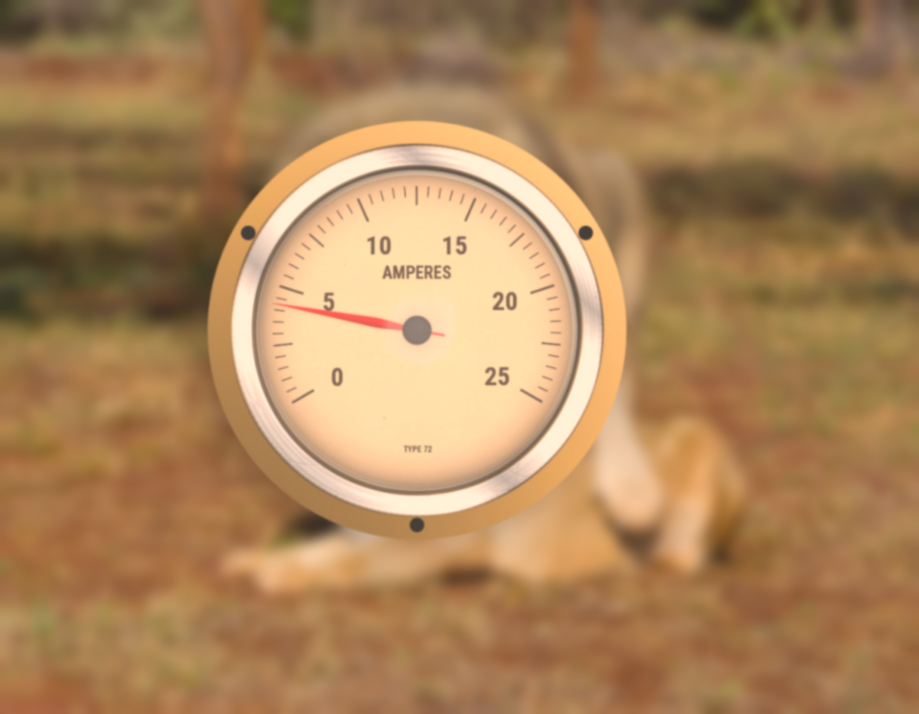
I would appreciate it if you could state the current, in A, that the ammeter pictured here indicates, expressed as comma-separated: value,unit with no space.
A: 4.25,A
